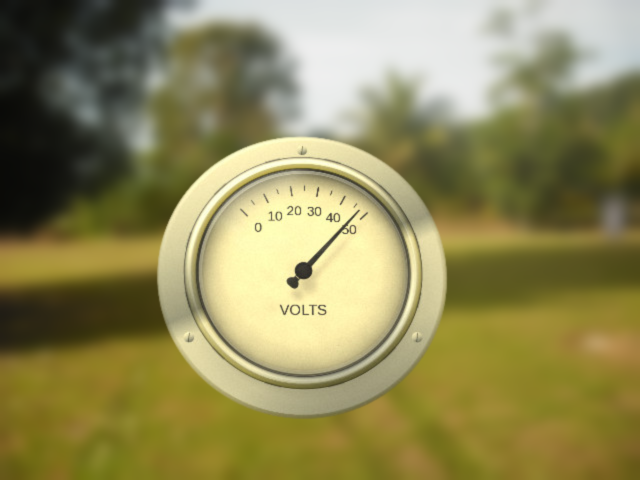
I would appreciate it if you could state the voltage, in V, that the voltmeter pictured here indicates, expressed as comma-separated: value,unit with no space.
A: 47.5,V
